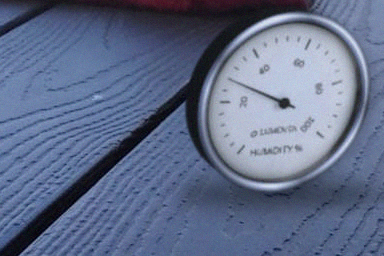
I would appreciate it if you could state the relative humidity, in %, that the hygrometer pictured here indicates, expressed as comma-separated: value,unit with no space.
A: 28,%
